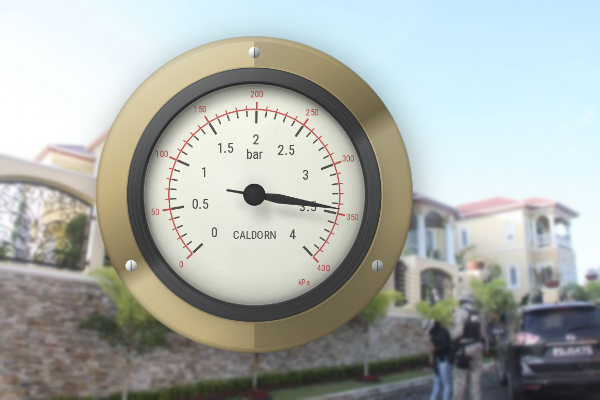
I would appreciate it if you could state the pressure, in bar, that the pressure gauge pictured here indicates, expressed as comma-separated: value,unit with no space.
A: 3.45,bar
